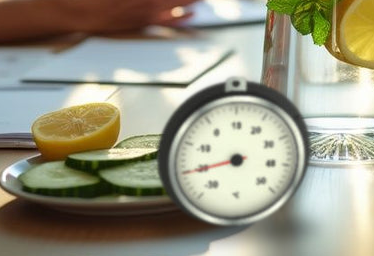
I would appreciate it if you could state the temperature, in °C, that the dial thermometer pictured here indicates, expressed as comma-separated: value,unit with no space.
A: -20,°C
